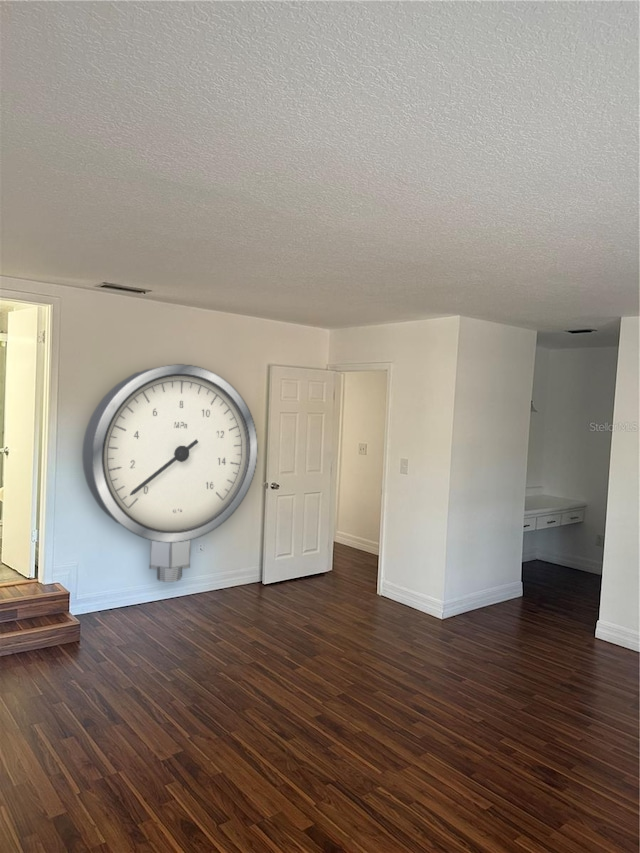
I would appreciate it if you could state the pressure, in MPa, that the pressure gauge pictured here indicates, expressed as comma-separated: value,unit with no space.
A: 0.5,MPa
